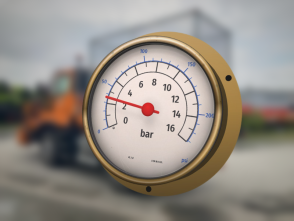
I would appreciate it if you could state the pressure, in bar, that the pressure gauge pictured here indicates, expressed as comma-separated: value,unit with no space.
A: 2.5,bar
